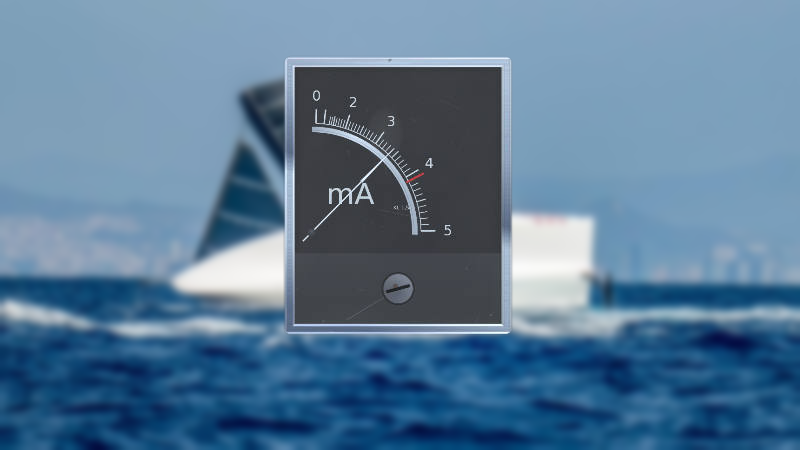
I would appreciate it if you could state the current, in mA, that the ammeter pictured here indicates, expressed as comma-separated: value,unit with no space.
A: 3.4,mA
